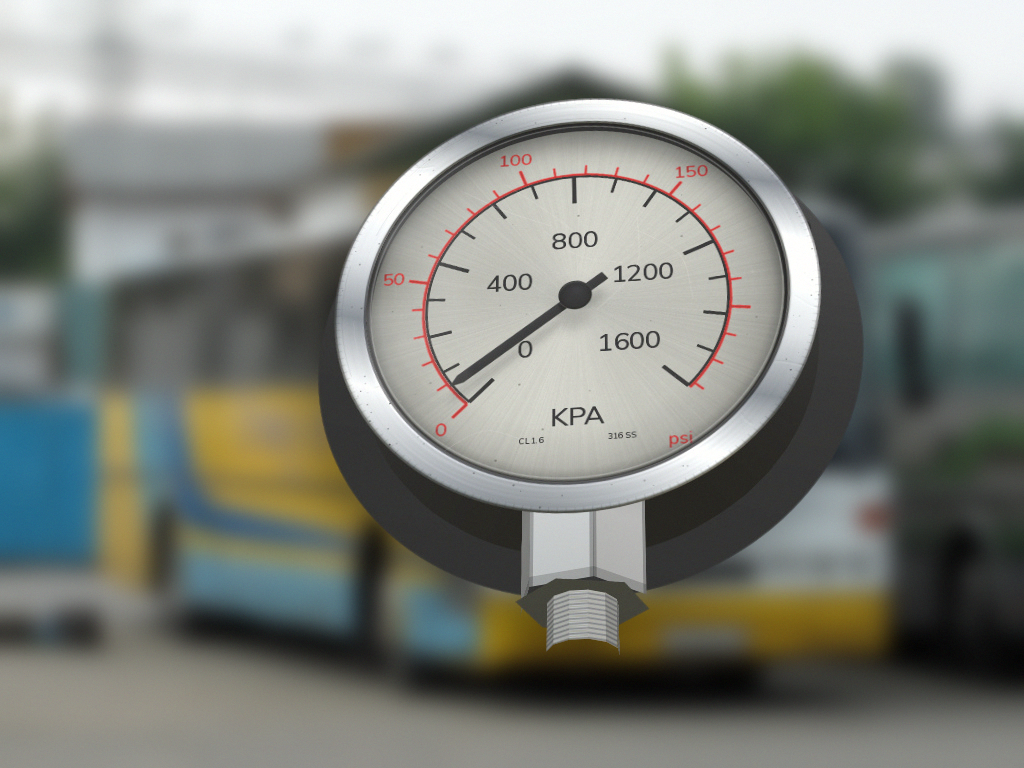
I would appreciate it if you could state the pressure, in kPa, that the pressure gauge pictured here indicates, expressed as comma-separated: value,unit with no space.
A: 50,kPa
